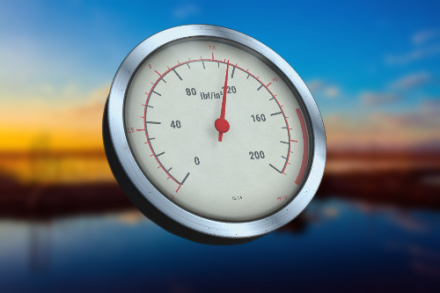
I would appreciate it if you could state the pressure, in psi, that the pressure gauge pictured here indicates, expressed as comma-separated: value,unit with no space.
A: 115,psi
